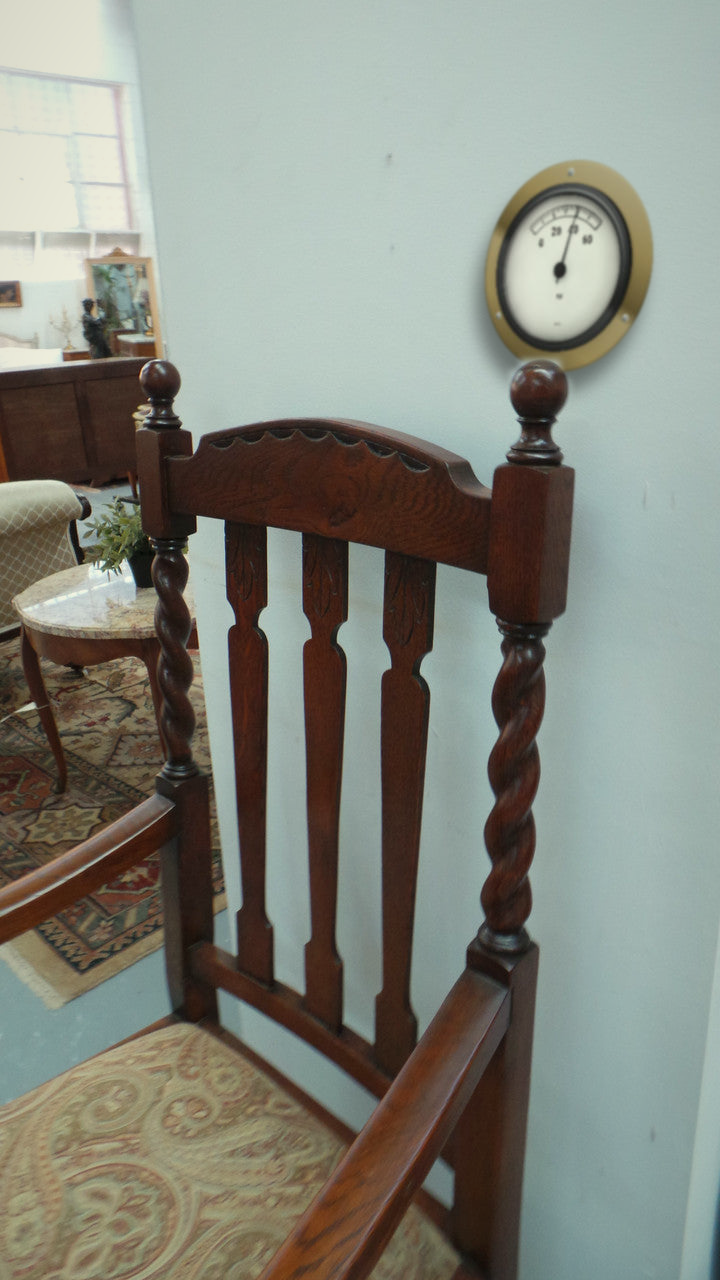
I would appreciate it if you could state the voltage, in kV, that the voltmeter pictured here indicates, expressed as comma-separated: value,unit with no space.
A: 40,kV
